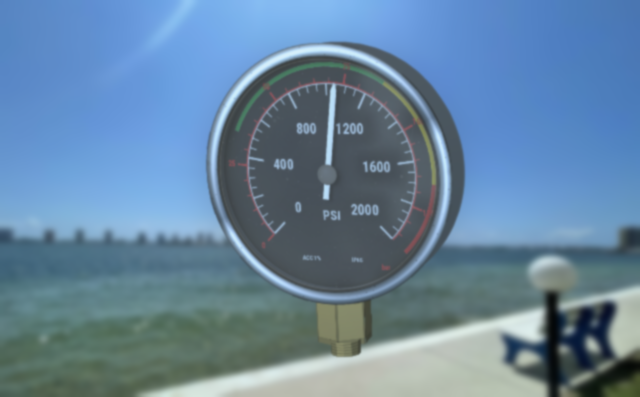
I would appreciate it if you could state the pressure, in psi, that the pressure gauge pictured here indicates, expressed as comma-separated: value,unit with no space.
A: 1050,psi
